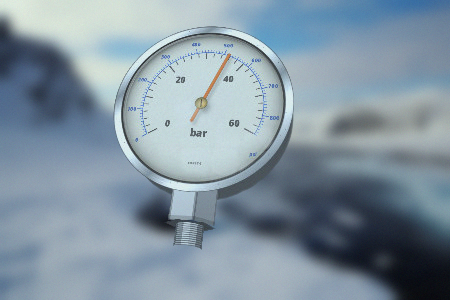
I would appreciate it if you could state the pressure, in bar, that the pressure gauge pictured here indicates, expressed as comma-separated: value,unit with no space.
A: 36,bar
